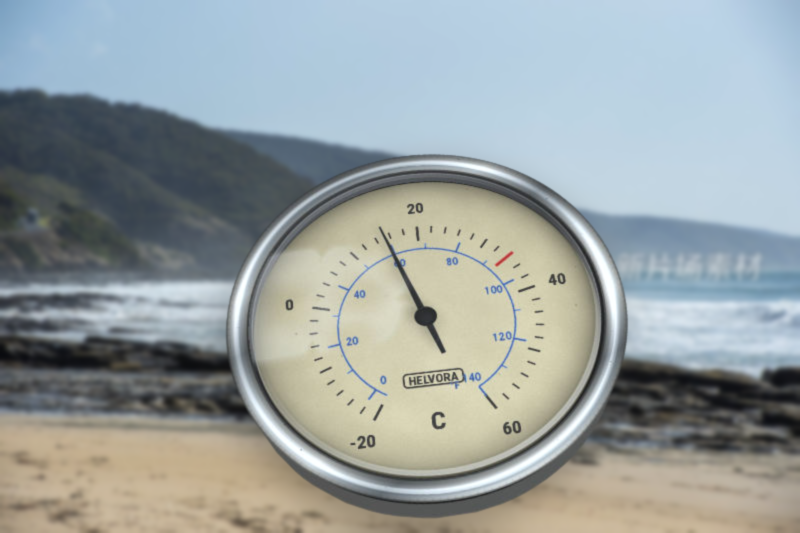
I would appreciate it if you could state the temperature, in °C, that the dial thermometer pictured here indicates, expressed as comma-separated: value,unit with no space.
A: 15,°C
